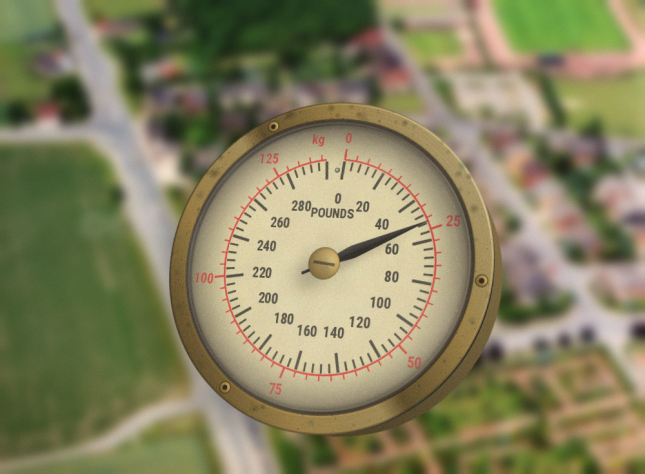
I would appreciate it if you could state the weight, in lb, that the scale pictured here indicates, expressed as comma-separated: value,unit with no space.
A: 52,lb
